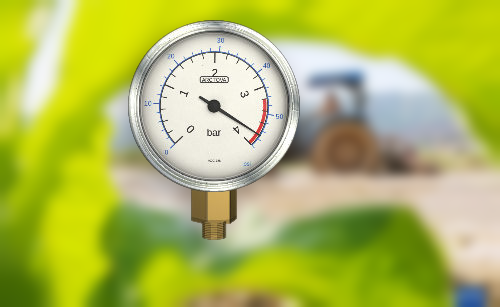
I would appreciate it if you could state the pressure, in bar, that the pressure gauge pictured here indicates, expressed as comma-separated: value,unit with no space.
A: 3.8,bar
